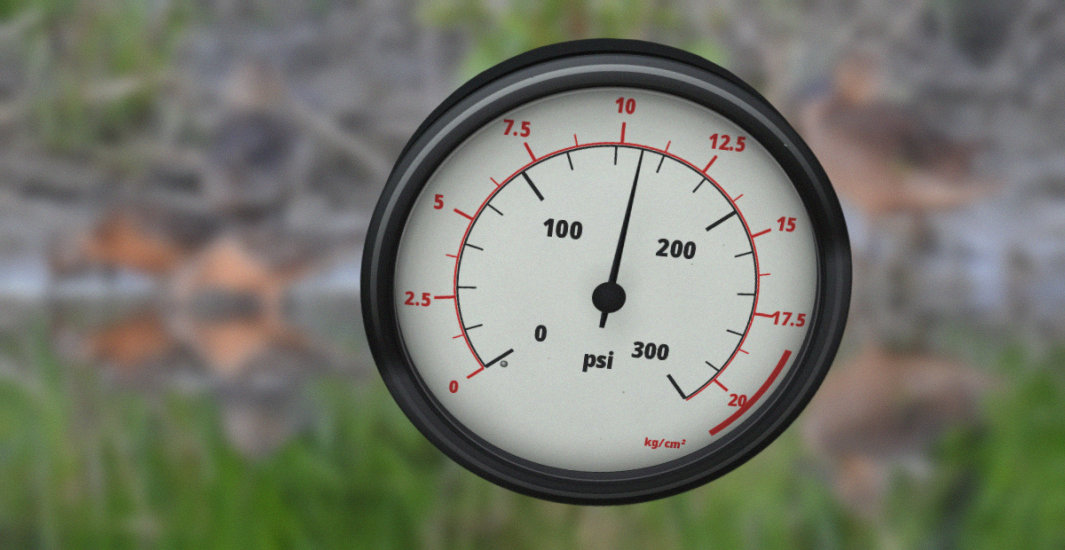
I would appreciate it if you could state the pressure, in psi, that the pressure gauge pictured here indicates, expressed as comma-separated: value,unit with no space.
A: 150,psi
